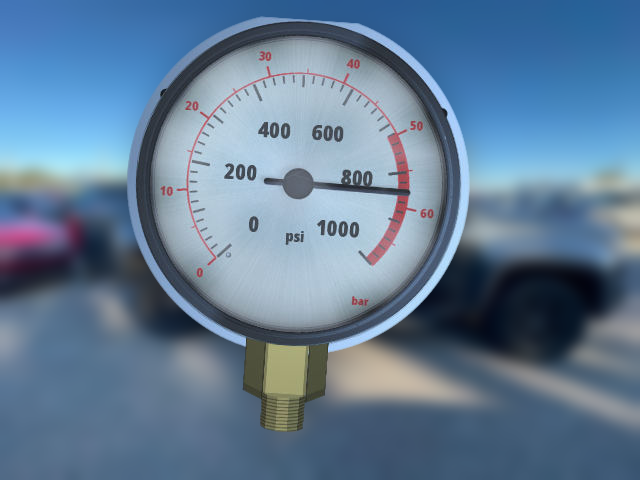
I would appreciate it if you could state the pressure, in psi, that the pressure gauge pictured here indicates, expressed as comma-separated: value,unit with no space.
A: 840,psi
